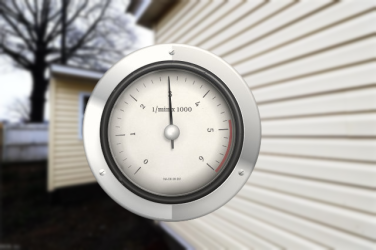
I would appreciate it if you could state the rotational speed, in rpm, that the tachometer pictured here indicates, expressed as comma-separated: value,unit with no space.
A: 3000,rpm
